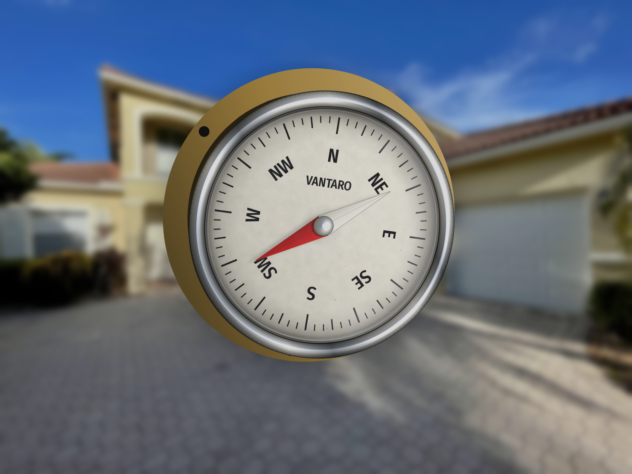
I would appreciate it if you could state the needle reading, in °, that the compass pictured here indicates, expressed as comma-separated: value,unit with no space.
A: 235,°
